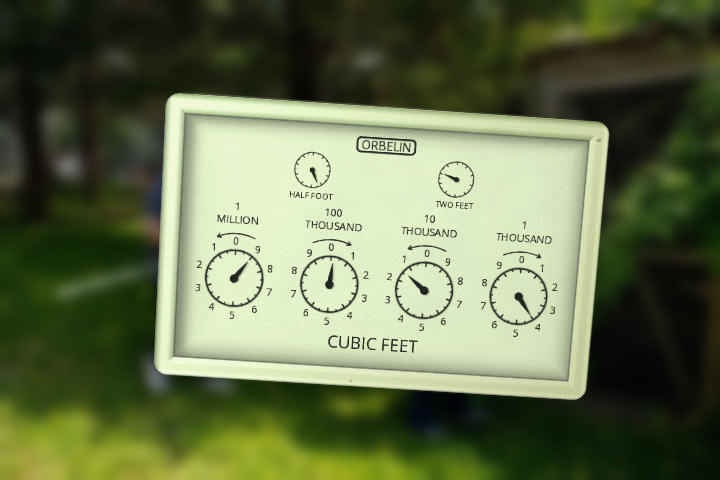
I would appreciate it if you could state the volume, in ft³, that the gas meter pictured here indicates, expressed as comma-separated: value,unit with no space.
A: 901400,ft³
